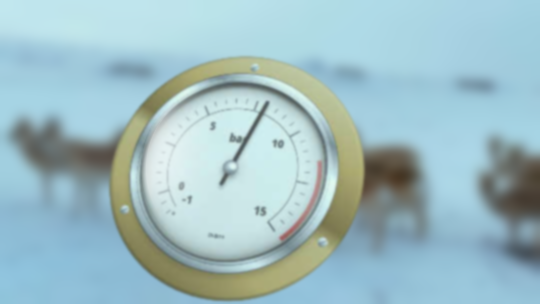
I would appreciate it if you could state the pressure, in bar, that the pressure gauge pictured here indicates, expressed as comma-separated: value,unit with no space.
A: 8,bar
